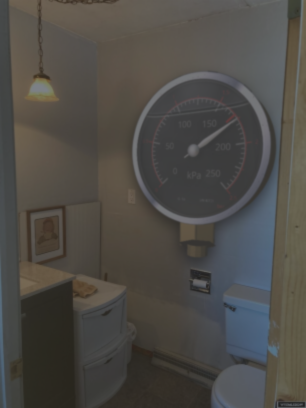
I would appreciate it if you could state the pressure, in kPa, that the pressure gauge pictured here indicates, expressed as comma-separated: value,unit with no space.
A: 175,kPa
